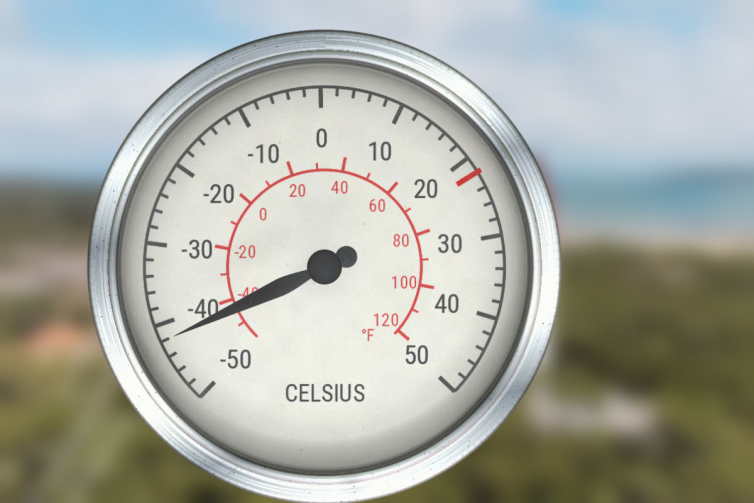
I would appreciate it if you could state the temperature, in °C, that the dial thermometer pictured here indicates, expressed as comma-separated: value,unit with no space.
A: -42,°C
